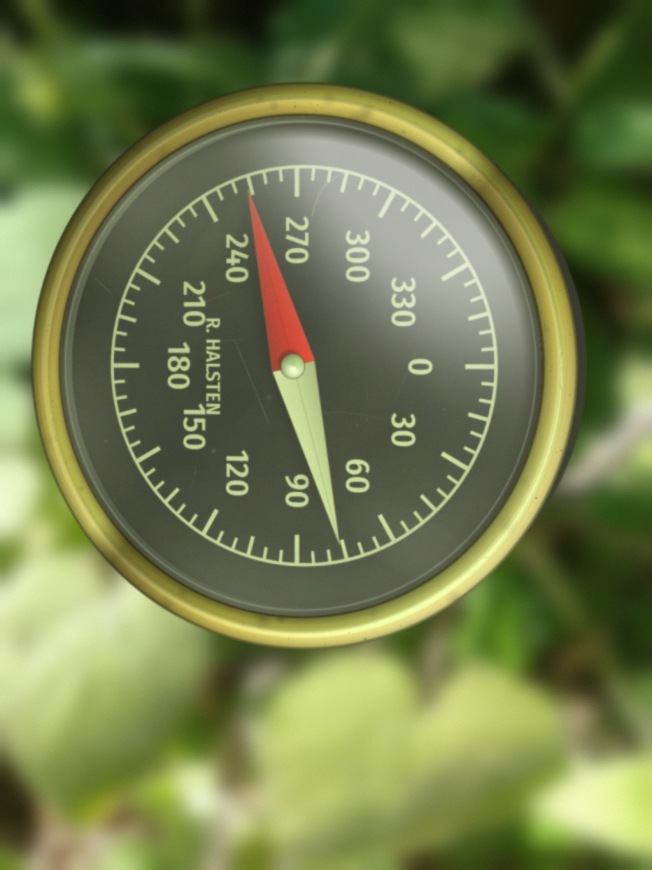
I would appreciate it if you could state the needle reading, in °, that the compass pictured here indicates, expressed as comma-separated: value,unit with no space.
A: 255,°
